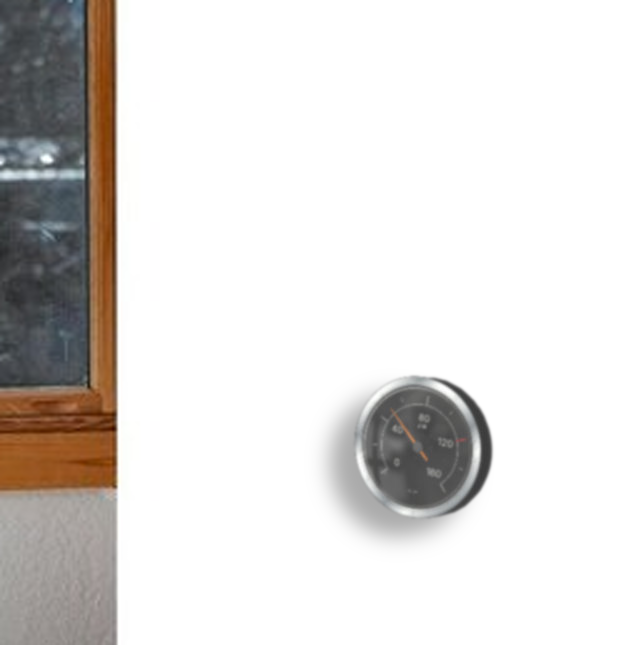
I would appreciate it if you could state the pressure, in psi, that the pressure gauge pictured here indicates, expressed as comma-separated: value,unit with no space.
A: 50,psi
